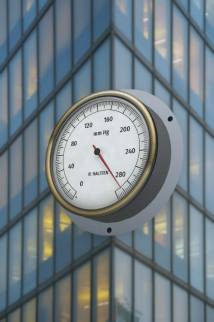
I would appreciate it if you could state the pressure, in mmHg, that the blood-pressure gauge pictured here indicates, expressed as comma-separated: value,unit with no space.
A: 290,mmHg
